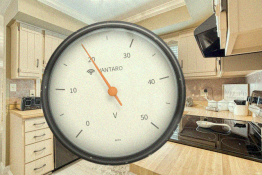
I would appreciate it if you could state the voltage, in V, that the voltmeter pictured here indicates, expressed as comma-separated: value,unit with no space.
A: 20,V
